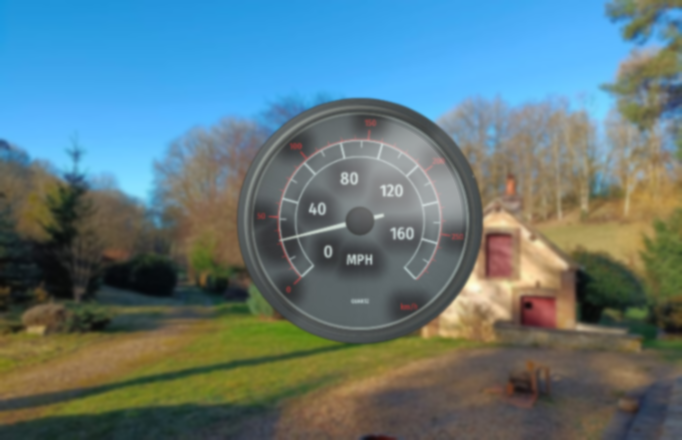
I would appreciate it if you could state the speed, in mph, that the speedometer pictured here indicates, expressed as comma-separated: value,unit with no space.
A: 20,mph
